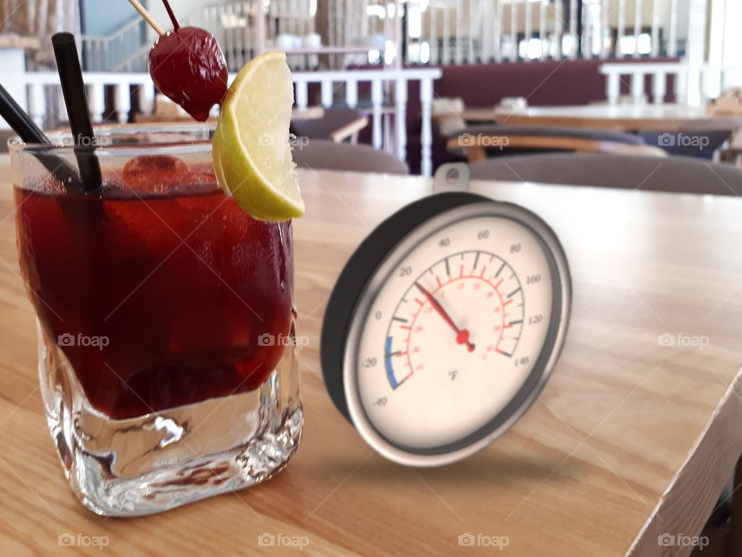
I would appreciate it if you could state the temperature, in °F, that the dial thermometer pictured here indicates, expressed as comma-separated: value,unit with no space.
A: 20,°F
